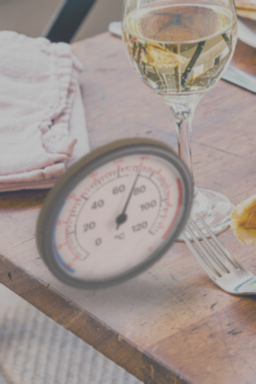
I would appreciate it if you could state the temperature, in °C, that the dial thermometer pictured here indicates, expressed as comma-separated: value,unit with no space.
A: 70,°C
